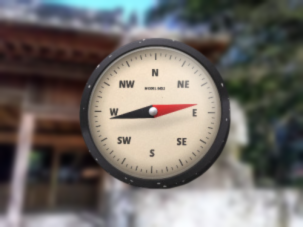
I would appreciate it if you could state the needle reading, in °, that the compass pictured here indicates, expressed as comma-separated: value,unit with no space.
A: 80,°
